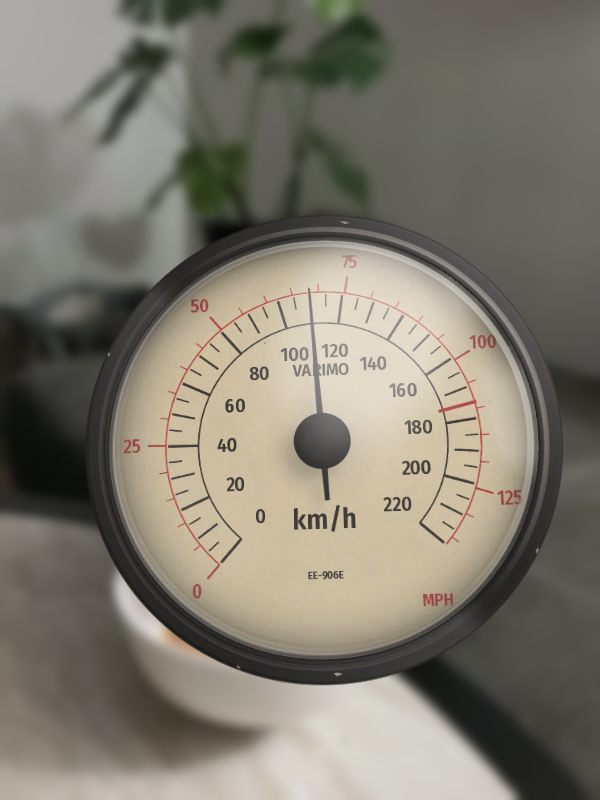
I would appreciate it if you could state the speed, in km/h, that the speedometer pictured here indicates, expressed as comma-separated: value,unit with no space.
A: 110,km/h
